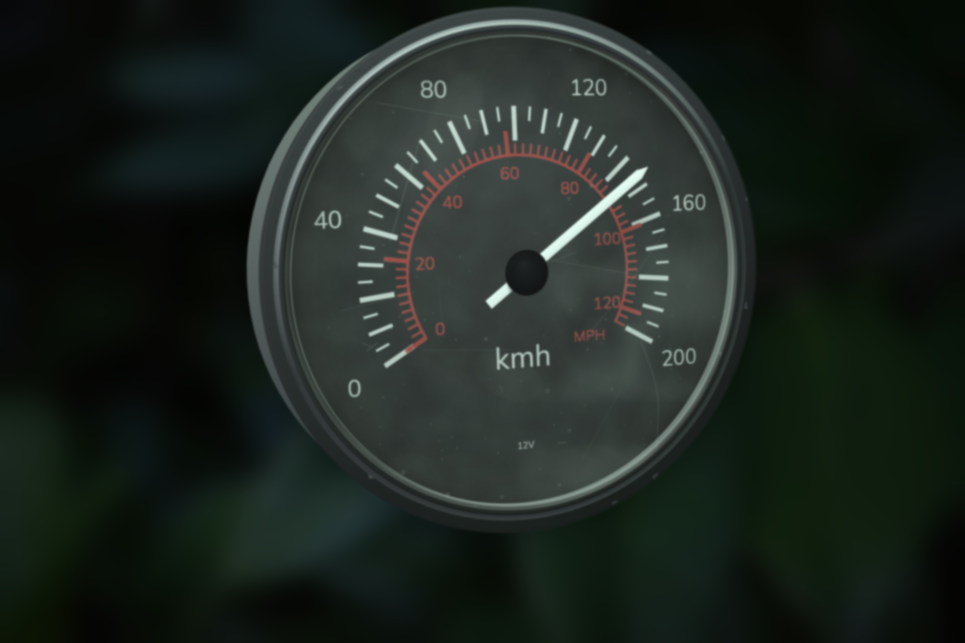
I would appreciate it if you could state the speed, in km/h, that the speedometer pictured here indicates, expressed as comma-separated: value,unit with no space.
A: 145,km/h
